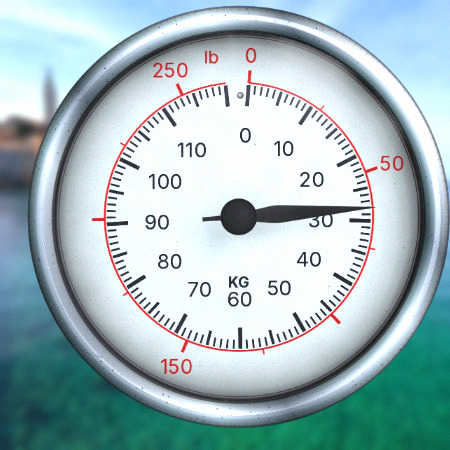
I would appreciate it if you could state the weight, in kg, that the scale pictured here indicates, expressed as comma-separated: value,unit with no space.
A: 28,kg
